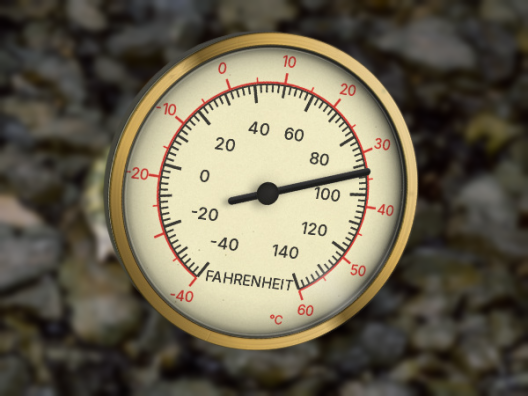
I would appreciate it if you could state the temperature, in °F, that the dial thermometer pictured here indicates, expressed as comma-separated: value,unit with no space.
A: 92,°F
